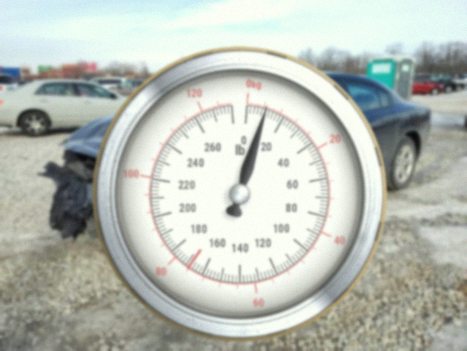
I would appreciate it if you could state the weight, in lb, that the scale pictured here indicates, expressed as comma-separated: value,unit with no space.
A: 10,lb
